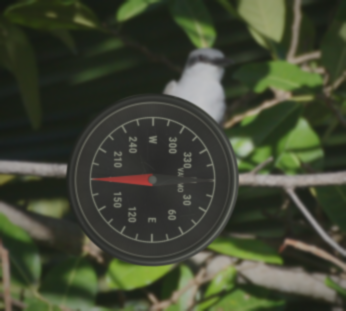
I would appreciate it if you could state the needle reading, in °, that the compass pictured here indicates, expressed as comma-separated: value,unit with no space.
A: 180,°
